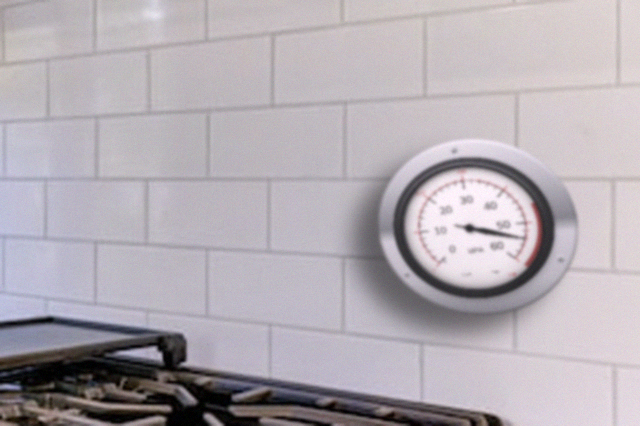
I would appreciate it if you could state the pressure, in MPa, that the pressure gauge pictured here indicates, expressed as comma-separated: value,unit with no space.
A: 54,MPa
